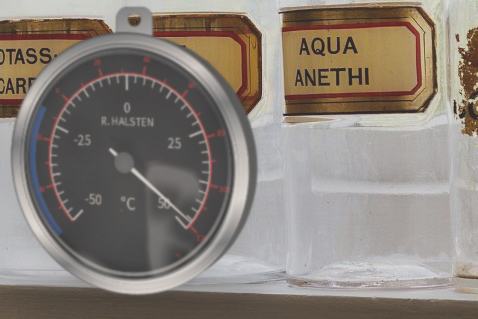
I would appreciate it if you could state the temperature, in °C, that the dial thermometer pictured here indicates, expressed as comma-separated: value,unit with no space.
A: 47.5,°C
